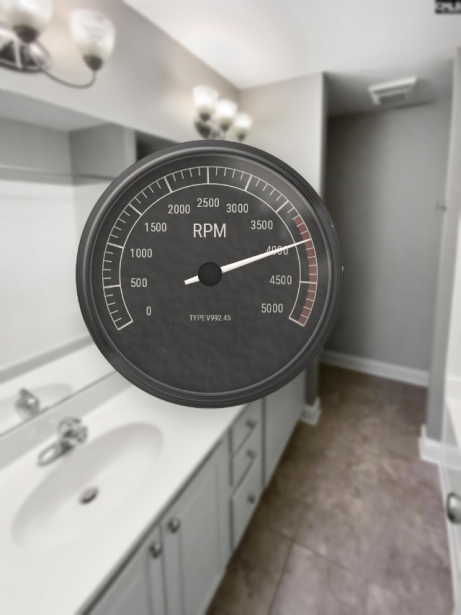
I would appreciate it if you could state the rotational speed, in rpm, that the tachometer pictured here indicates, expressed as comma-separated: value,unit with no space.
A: 4000,rpm
